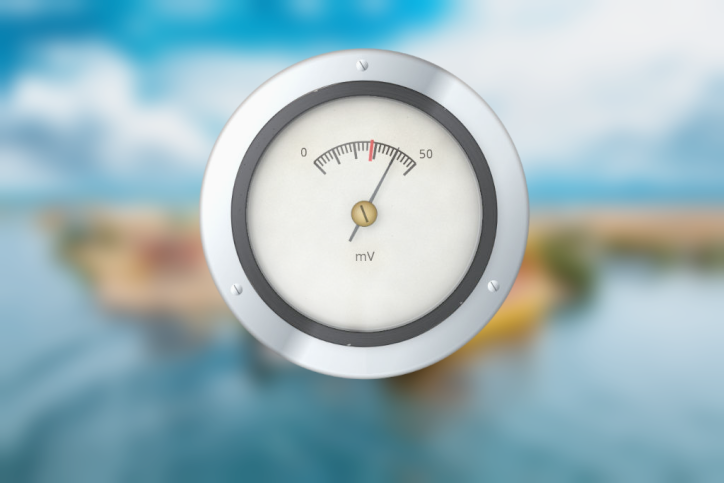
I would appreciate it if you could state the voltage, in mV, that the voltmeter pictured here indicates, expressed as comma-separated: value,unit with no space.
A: 40,mV
